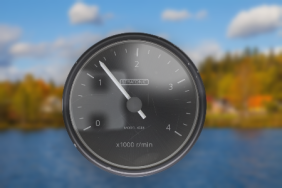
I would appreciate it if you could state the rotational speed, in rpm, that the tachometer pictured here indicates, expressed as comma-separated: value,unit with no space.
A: 1300,rpm
